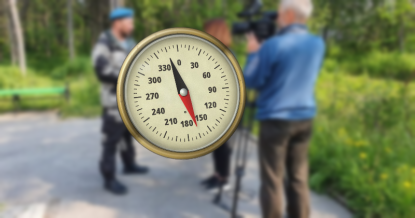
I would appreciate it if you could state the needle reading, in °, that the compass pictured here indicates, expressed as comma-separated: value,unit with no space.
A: 165,°
